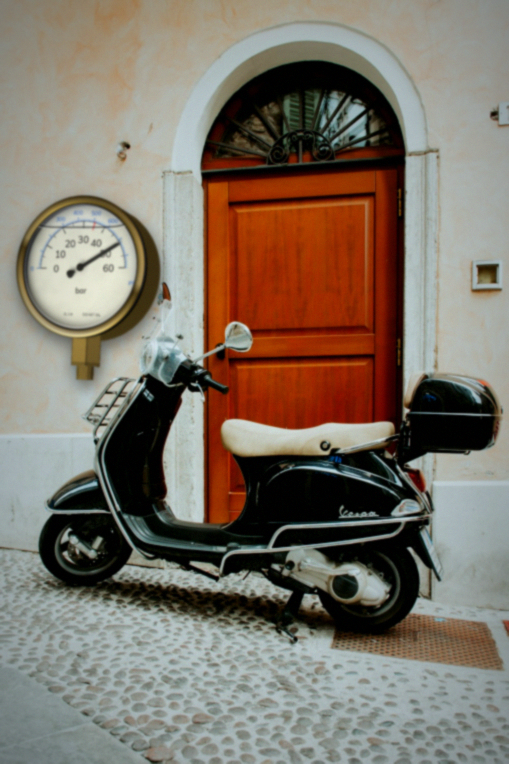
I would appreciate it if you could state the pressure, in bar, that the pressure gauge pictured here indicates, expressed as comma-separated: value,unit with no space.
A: 50,bar
